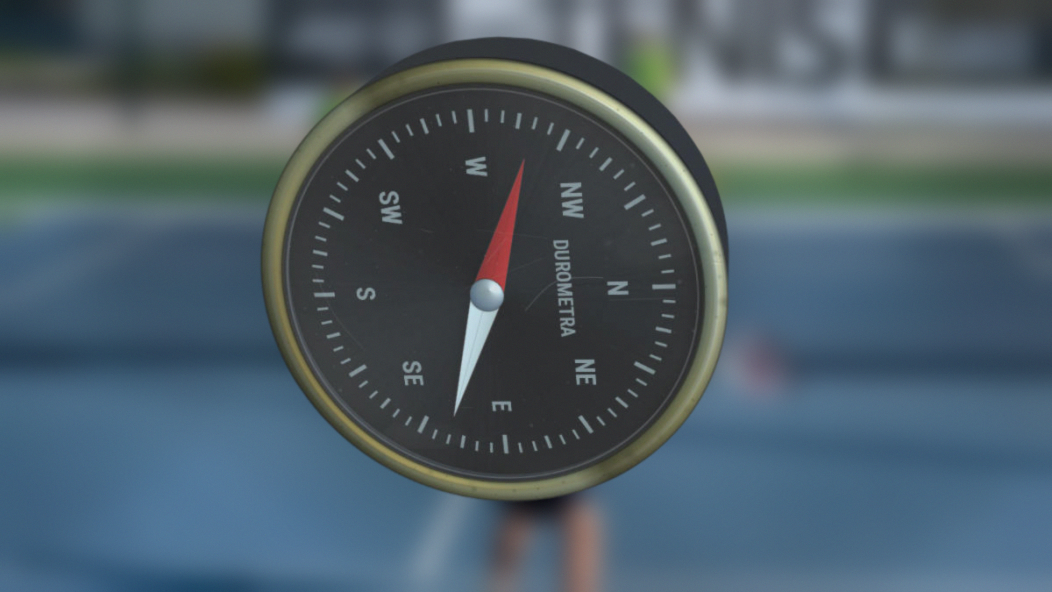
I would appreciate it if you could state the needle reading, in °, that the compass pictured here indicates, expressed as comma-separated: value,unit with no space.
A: 290,°
